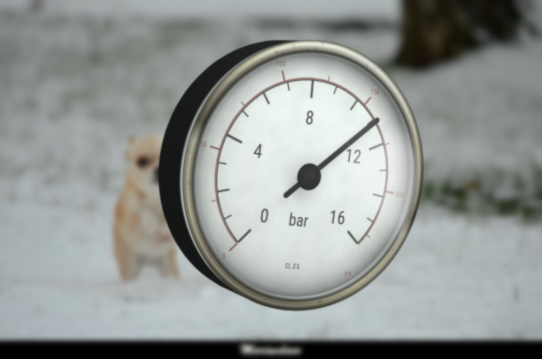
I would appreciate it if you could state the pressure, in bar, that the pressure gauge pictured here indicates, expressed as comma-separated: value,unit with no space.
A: 11,bar
